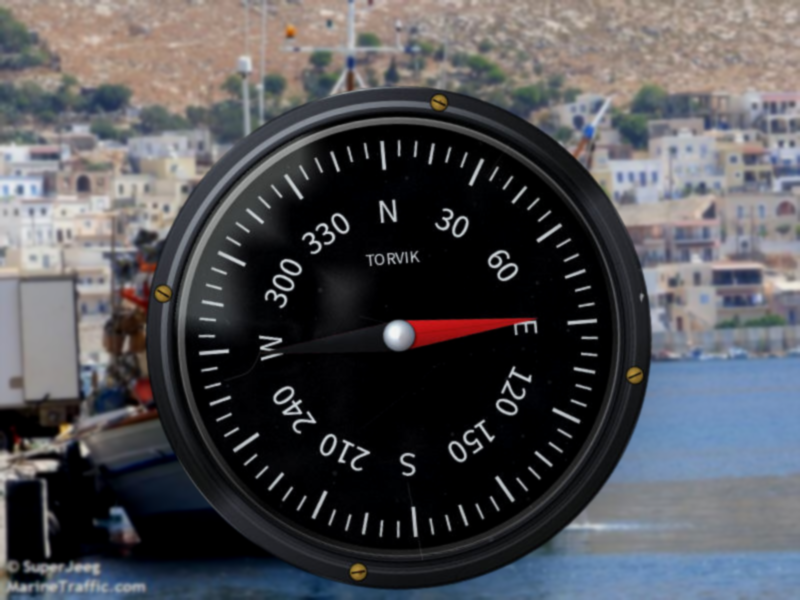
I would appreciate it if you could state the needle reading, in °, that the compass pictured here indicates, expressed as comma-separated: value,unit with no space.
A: 87.5,°
